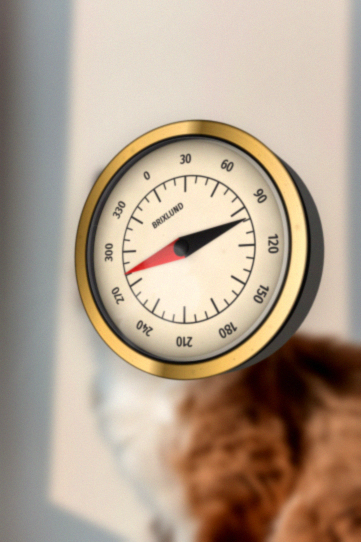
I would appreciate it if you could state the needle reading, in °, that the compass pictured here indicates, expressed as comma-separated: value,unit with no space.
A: 280,°
